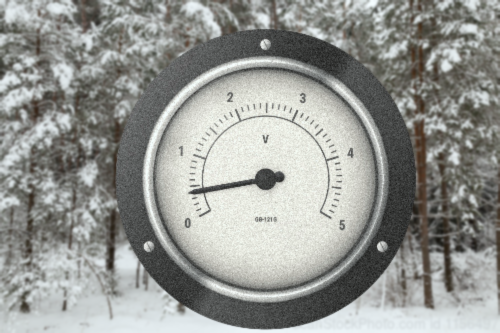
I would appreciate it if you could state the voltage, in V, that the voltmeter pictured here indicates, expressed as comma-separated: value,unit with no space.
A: 0.4,V
